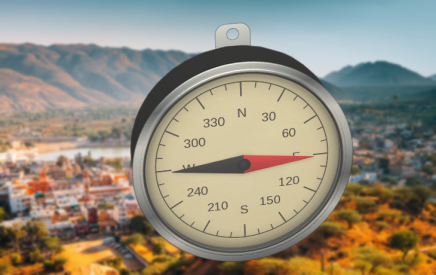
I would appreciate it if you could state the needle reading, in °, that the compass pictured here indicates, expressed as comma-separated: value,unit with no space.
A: 90,°
